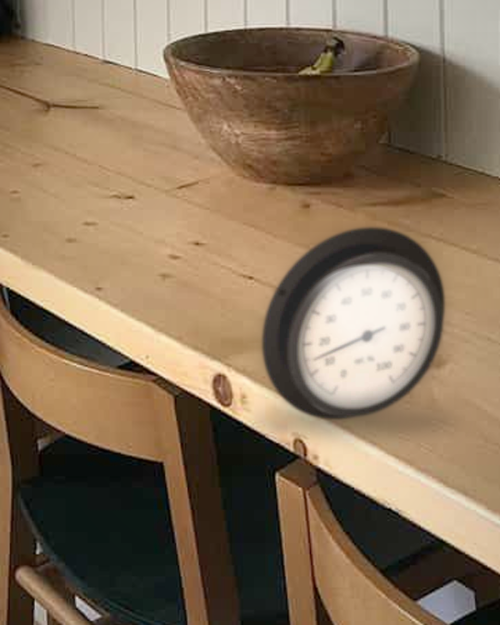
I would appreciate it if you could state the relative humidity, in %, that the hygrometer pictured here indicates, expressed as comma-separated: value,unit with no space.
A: 15,%
